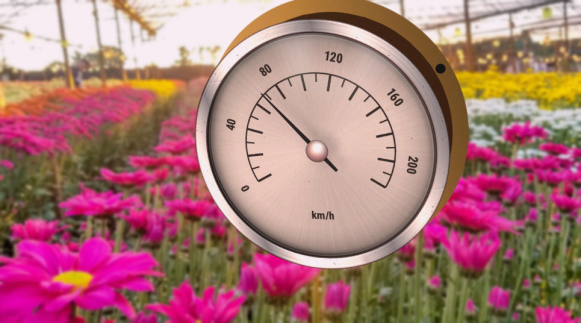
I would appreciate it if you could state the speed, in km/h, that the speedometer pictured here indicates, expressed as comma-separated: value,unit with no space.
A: 70,km/h
